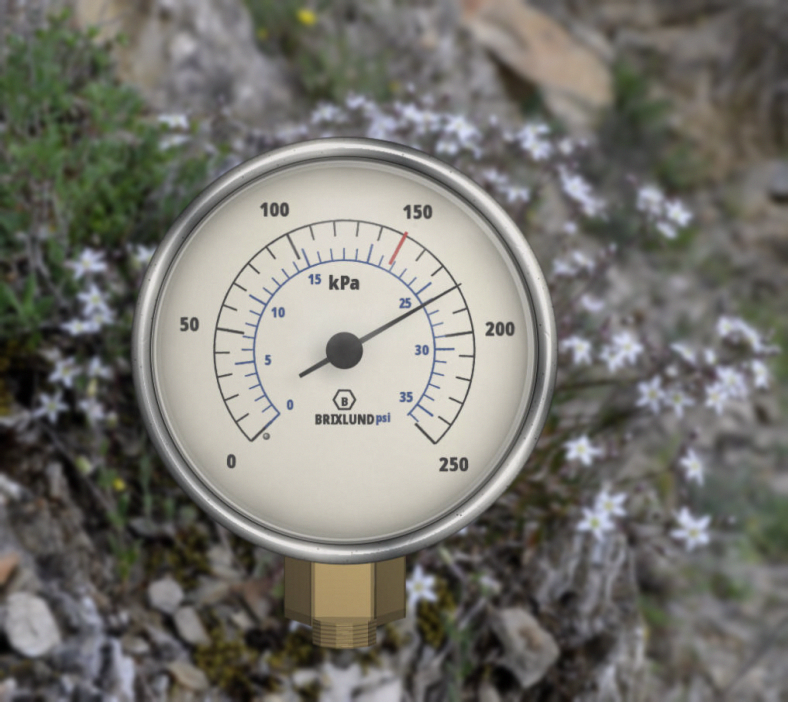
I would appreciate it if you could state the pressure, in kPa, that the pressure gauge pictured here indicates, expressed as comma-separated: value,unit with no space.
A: 180,kPa
